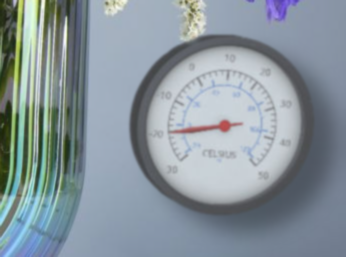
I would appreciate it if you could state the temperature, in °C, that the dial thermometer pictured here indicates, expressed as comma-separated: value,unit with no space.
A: -20,°C
